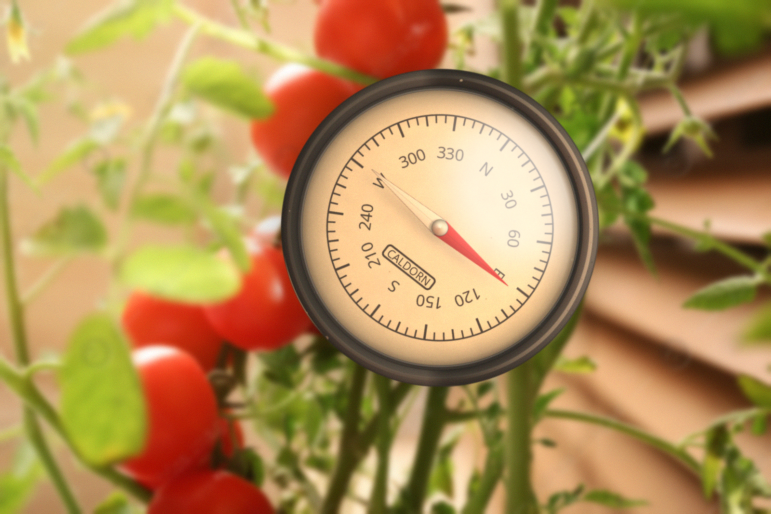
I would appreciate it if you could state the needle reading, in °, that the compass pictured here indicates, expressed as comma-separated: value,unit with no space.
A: 92.5,°
